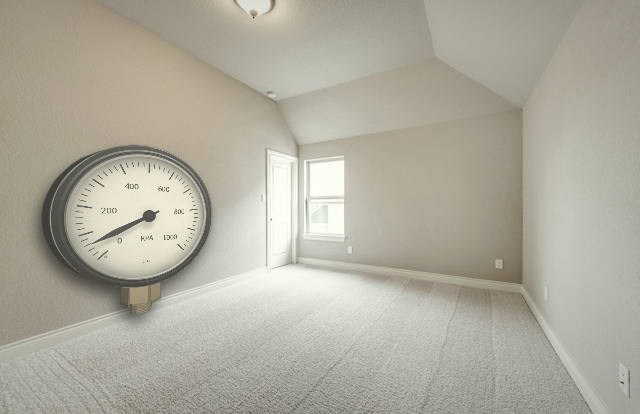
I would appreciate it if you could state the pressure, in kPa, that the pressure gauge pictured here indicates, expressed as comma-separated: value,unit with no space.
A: 60,kPa
